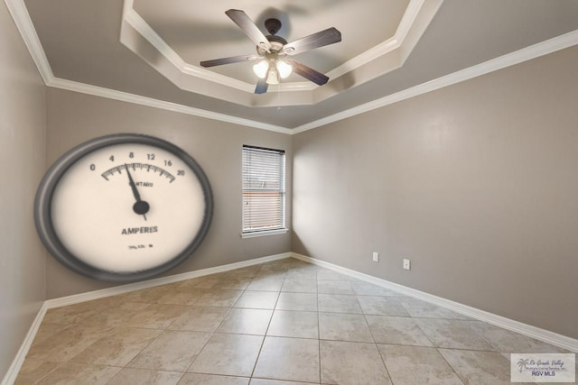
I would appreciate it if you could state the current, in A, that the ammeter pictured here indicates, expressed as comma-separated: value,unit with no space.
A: 6,A
